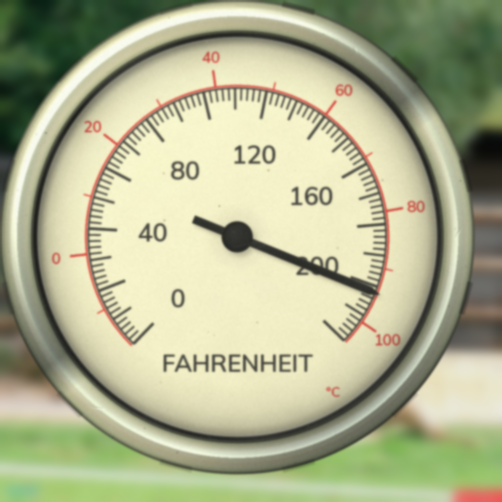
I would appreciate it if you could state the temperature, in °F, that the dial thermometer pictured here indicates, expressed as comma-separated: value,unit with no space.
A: 202,°F
